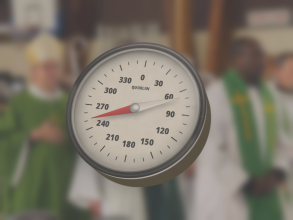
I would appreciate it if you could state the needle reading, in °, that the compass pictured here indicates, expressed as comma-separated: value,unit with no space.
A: 250,°
